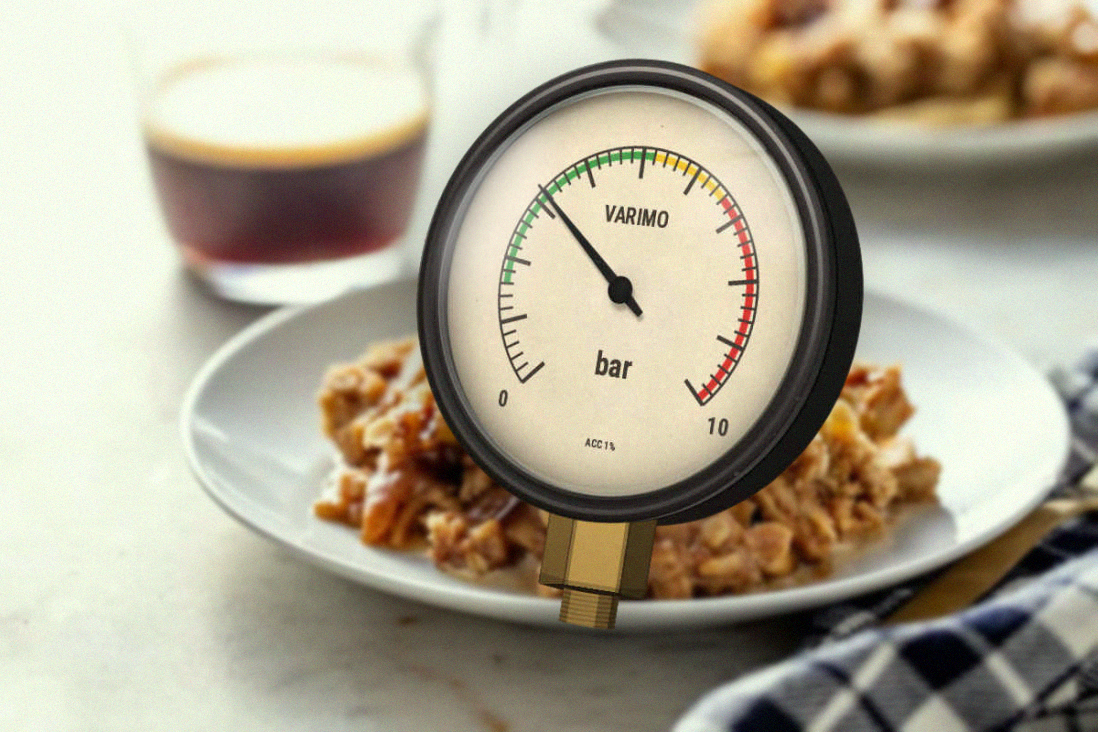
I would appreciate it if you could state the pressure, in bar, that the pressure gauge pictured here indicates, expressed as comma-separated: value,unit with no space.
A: 3.2,bar
